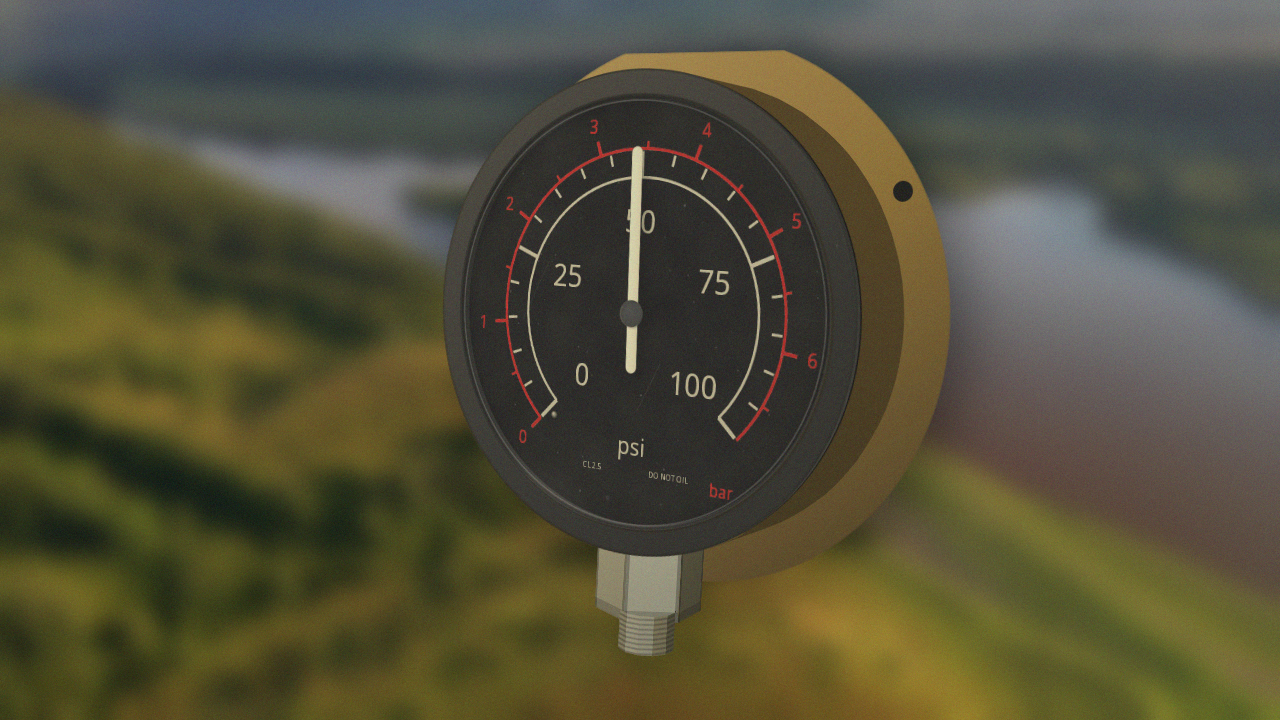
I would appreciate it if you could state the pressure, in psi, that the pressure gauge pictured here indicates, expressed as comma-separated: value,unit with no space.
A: 50,psi
